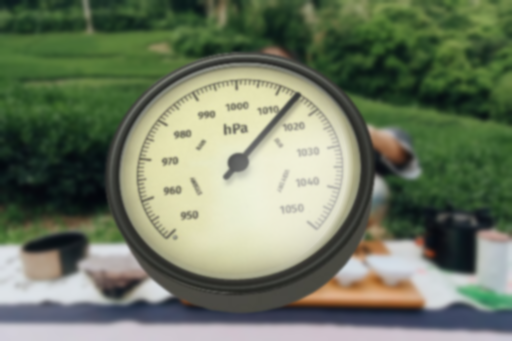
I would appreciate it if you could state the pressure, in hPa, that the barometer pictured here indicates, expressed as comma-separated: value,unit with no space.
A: 1015,hPa
